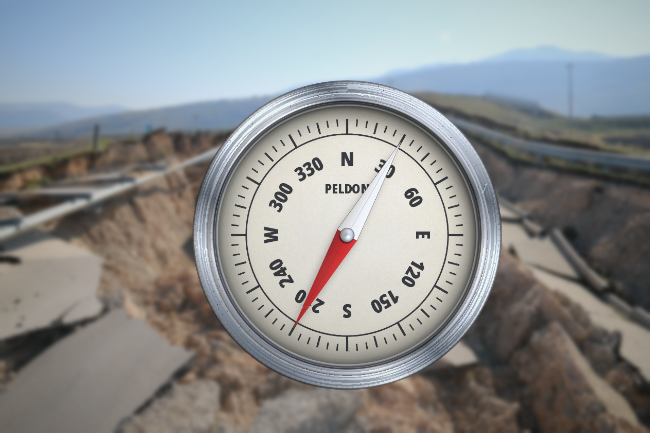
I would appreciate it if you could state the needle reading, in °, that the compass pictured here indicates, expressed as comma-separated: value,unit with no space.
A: 210,°
